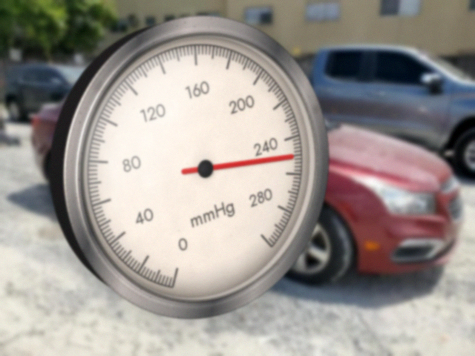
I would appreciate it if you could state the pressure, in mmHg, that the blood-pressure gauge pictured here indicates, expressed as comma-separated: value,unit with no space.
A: 250,mmHg
